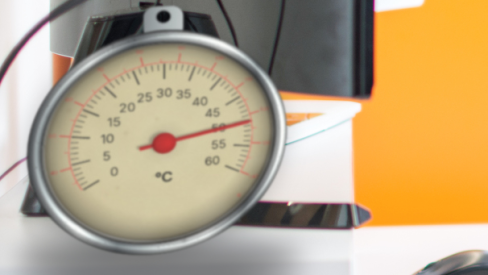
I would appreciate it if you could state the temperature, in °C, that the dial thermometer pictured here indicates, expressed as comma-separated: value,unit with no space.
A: 50,°C
